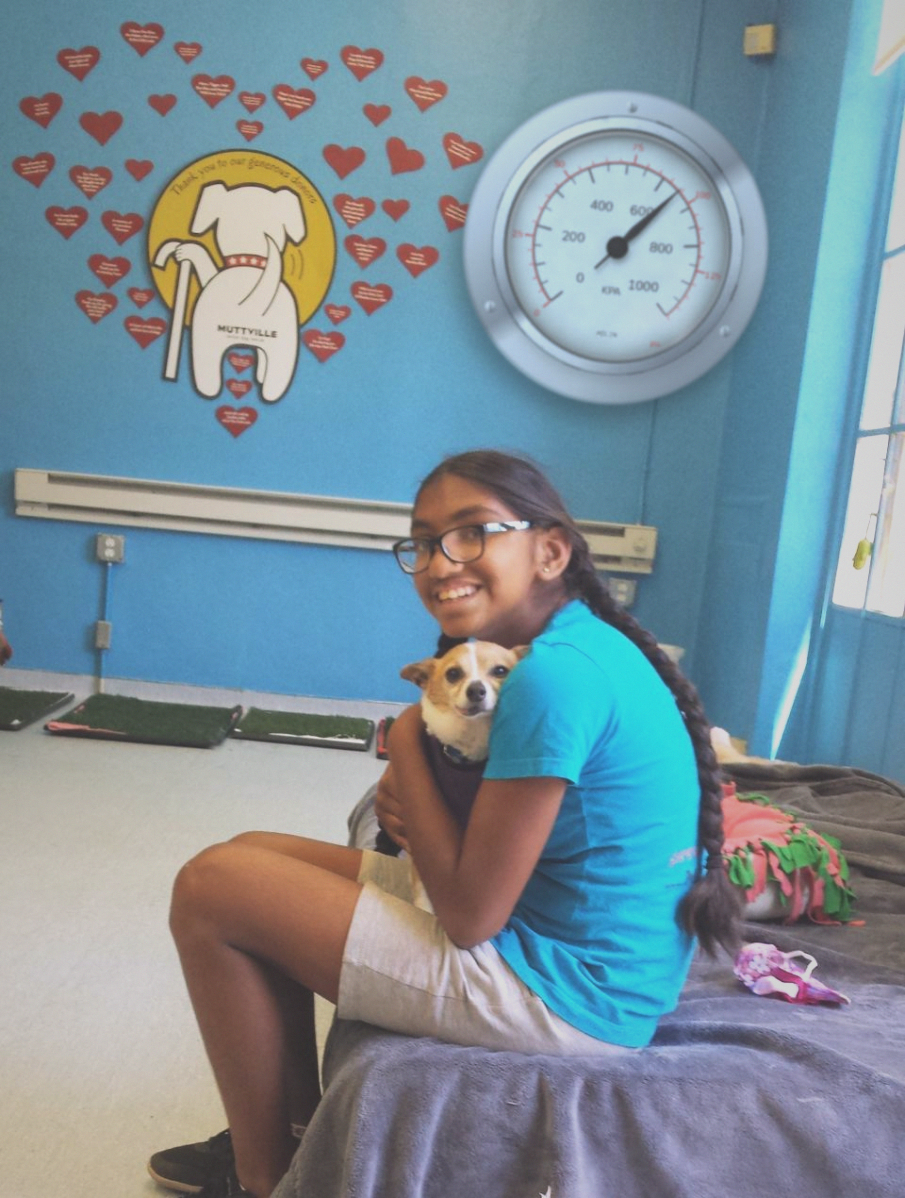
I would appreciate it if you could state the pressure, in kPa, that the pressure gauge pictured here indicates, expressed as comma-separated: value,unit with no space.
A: 650,kPa
